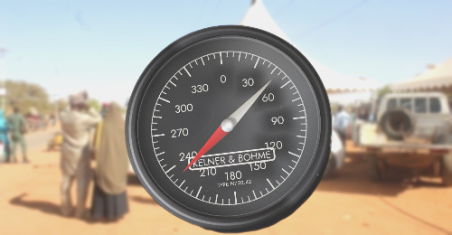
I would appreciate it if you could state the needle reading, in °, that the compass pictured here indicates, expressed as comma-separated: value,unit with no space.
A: 230,°
